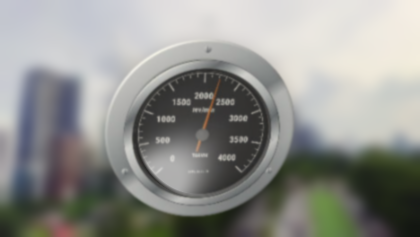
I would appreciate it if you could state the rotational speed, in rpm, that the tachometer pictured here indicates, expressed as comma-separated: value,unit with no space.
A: 2200,rpm
